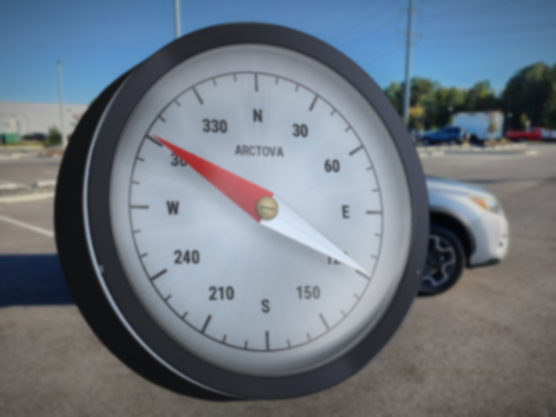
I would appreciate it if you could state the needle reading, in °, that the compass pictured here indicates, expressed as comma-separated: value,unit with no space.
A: 300,°
